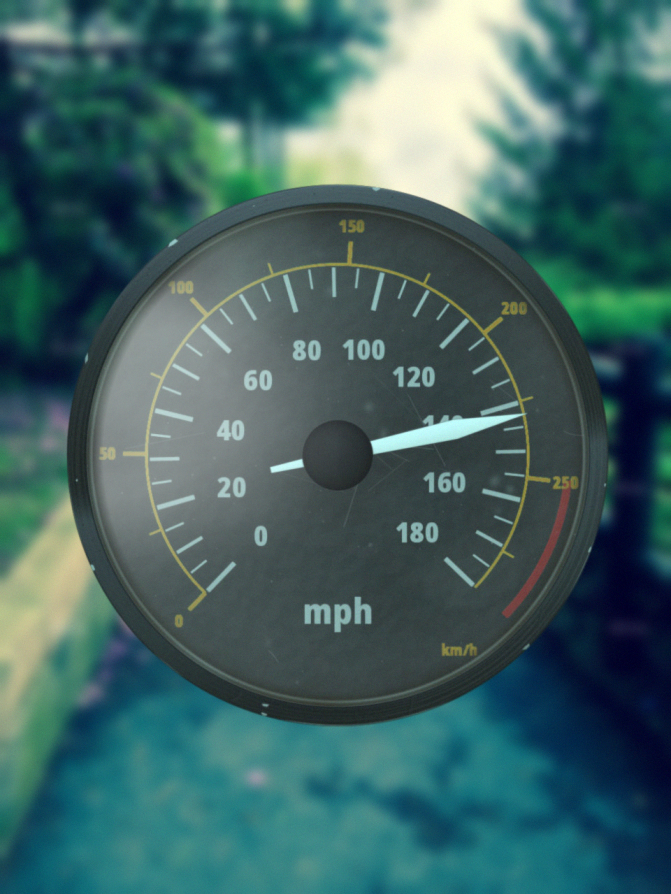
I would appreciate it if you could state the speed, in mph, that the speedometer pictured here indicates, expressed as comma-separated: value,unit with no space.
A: 142.5,mph
